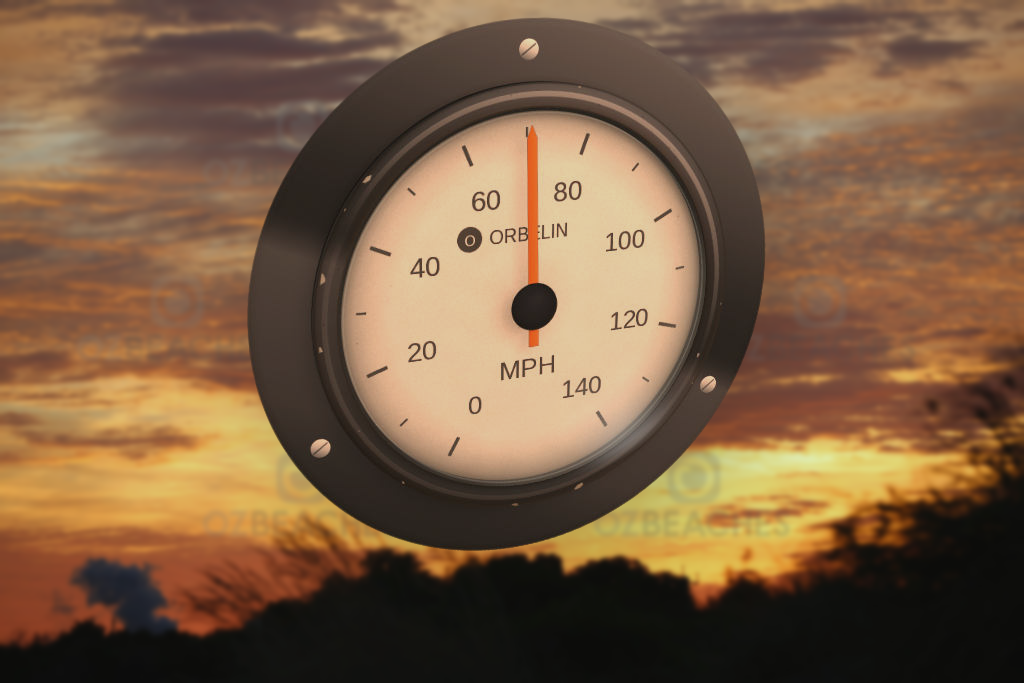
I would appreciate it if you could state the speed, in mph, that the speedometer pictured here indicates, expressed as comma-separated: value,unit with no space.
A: 70,mph
